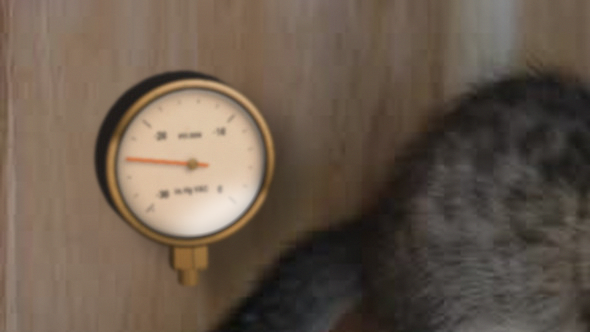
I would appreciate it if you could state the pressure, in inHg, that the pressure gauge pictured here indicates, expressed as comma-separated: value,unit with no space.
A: -24,inHg
